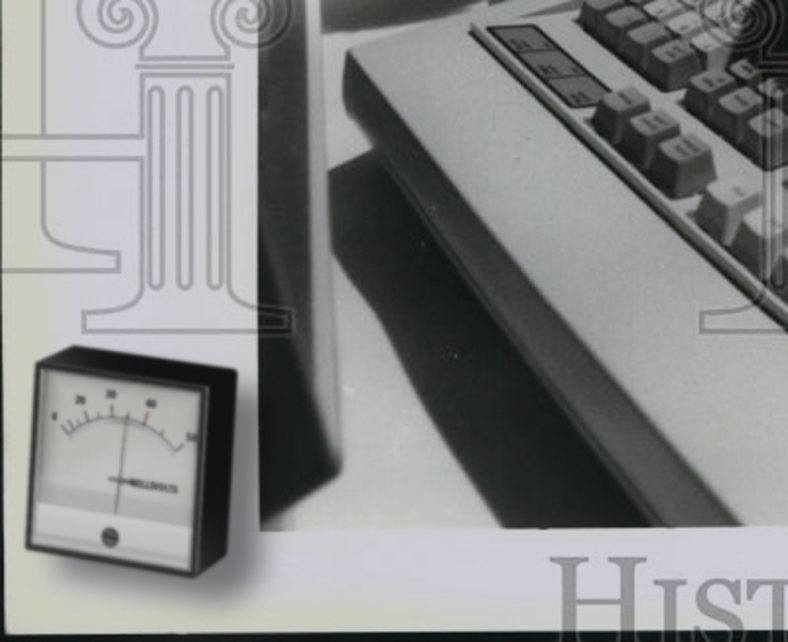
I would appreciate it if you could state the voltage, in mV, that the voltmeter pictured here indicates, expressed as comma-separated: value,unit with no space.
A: 35,mV
